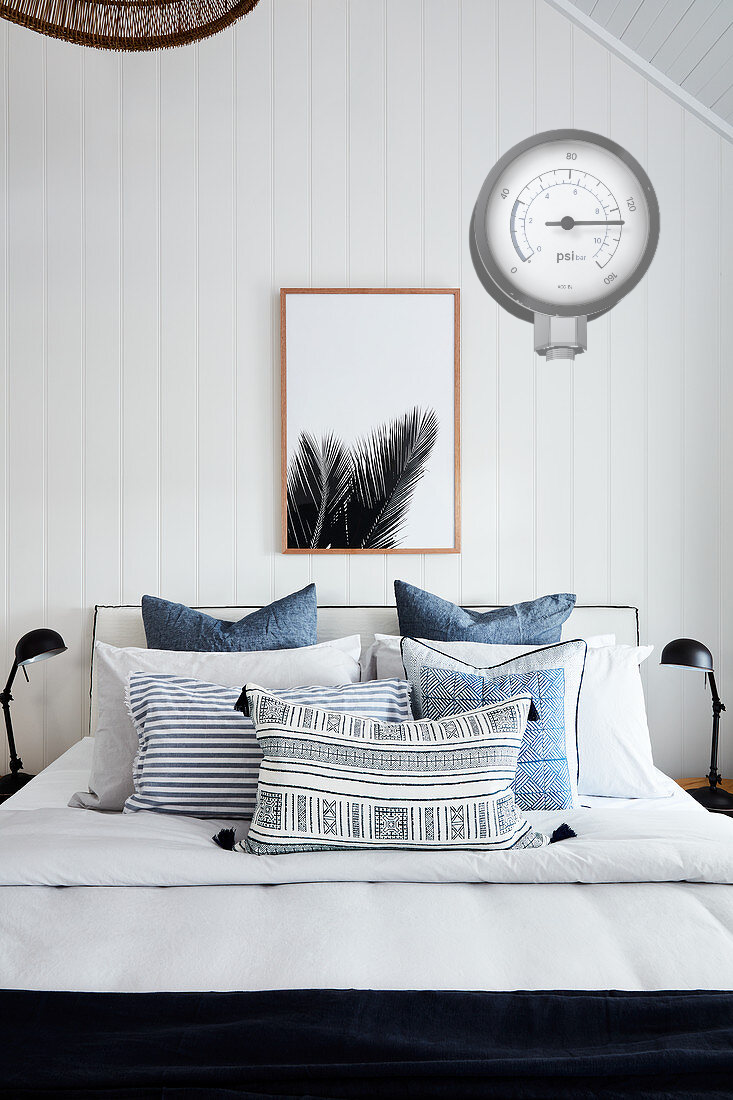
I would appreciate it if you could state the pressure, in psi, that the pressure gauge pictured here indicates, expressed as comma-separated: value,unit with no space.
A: 130,psi
